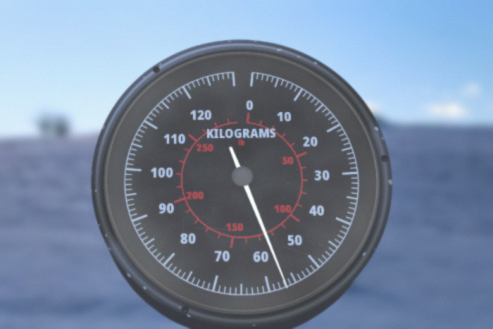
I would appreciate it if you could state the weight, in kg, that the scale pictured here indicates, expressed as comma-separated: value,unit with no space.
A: 57,kg
